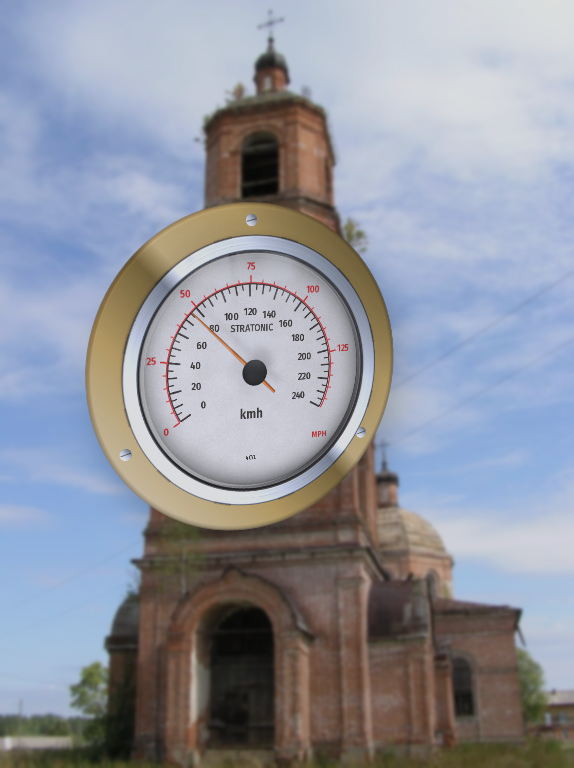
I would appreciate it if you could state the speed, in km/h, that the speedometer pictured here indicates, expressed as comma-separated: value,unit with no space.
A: 75,km/h
